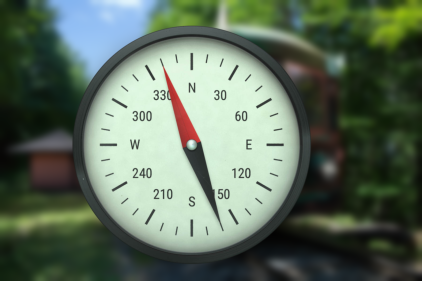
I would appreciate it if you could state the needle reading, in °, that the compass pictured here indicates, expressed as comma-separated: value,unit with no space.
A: 340,°
